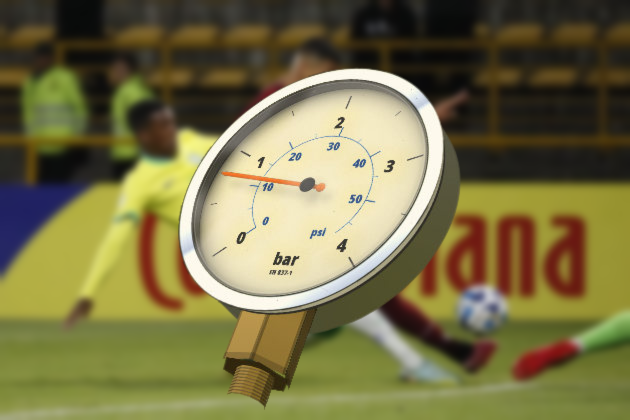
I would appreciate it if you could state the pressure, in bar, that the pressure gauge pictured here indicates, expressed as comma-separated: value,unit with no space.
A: 0.75,bar
